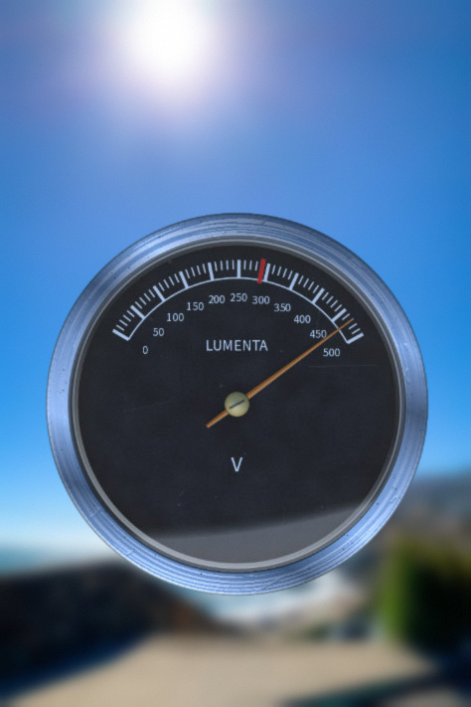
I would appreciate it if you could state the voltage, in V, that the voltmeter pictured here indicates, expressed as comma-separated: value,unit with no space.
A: 470,V
